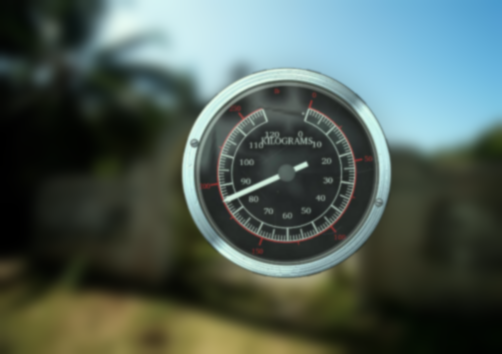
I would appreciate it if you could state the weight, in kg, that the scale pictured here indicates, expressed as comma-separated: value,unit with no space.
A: 85,kg
